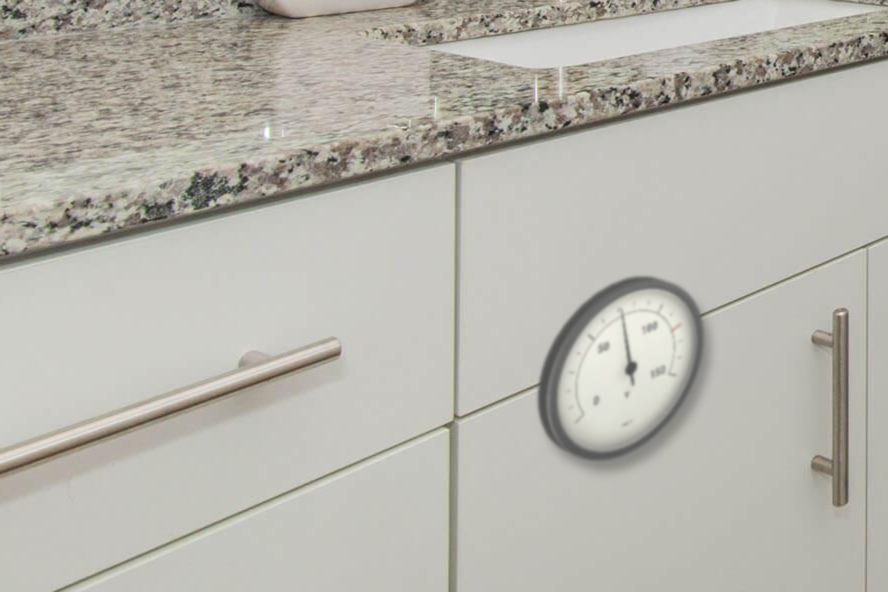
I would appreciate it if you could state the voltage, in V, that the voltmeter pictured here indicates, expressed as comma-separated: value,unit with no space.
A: 70,V
